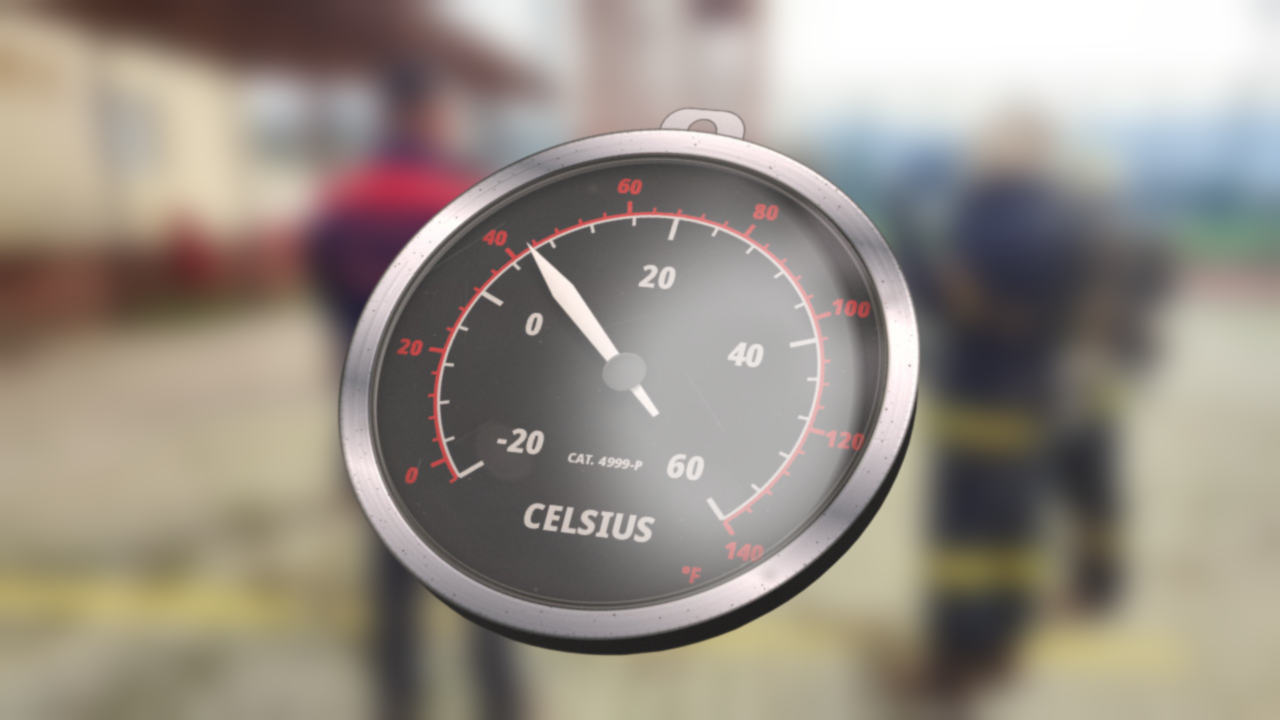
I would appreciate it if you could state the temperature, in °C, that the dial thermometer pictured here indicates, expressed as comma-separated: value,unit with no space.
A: 6,°C
